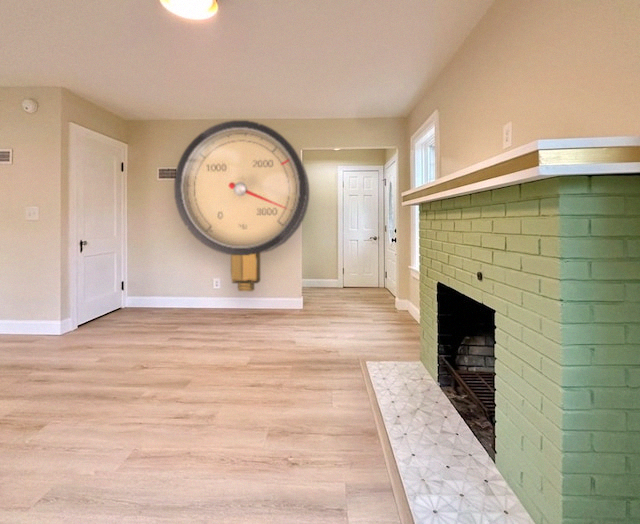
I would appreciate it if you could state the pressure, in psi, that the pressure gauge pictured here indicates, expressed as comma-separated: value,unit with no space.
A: 2800,psi
